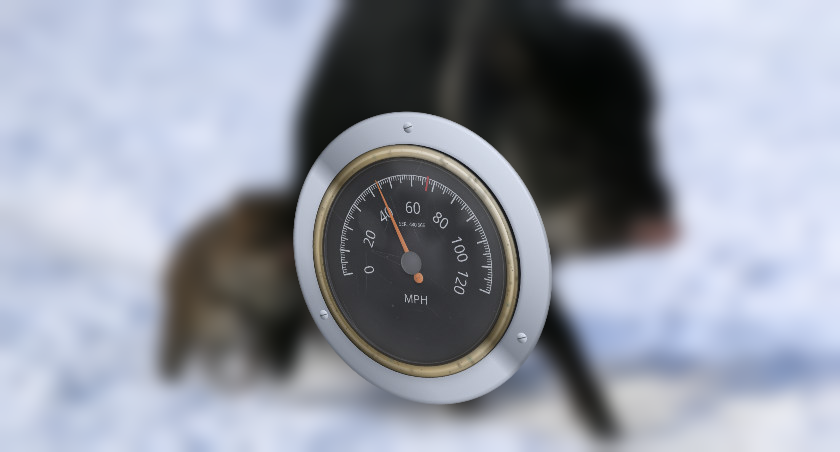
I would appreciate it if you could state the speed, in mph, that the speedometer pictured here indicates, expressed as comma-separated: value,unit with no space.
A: 45,mph
